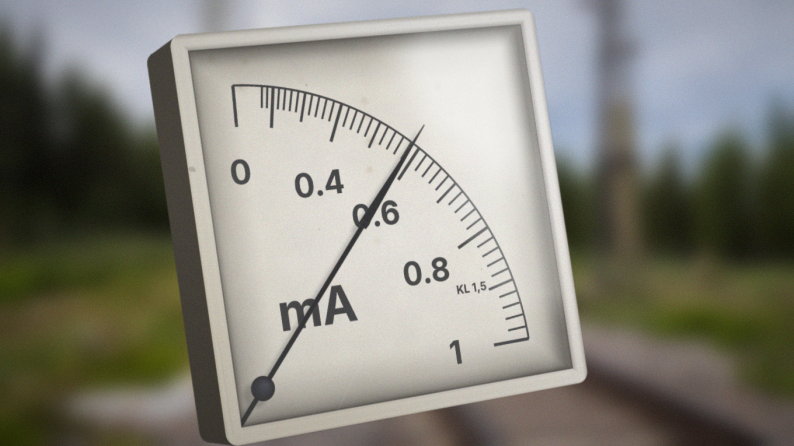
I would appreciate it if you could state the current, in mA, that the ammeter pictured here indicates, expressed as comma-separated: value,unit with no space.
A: 0.58,mA
